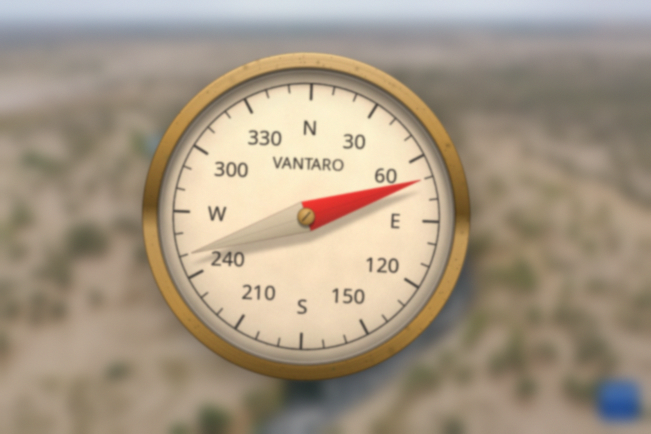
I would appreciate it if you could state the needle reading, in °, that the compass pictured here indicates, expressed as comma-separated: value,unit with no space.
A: 70,°
